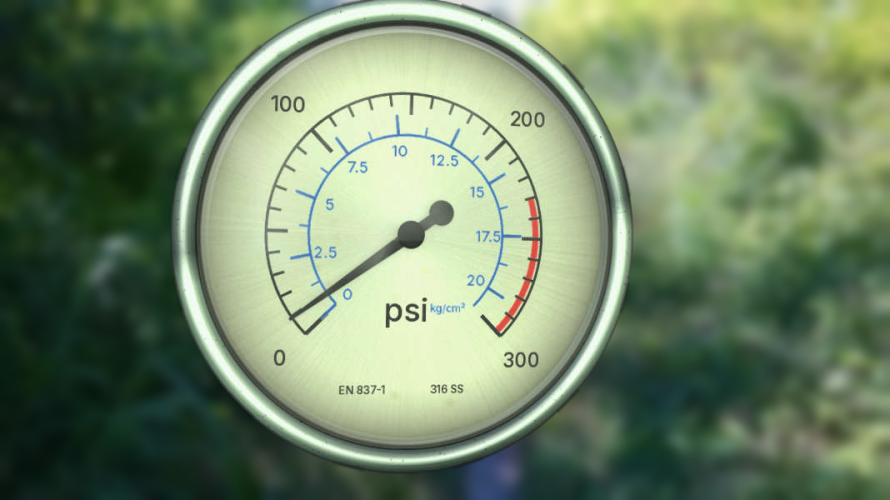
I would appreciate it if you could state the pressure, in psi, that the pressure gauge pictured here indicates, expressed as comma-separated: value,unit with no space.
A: 10,psi
